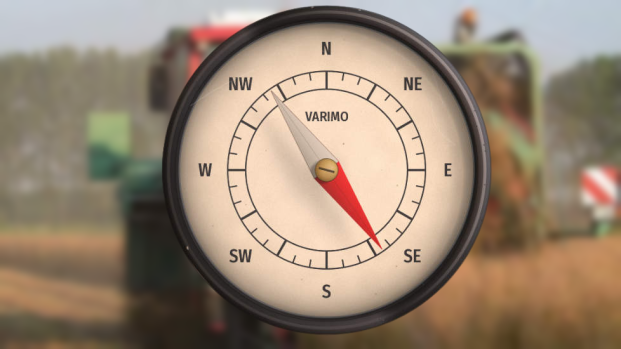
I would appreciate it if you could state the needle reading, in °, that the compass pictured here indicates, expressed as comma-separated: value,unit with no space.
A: 145,°
